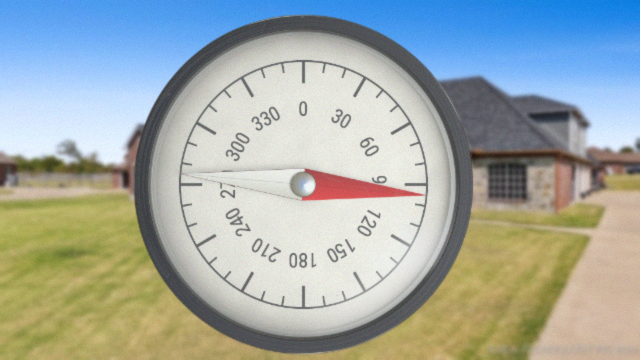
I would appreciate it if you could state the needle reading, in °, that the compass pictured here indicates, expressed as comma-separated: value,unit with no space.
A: 95,°
